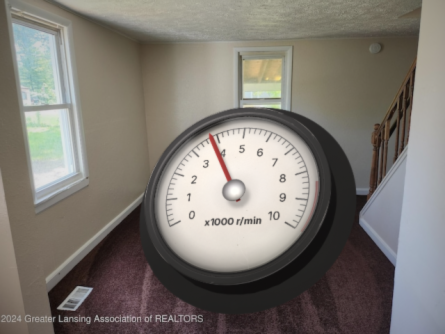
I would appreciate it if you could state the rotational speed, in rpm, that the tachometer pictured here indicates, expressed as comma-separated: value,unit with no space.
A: 3800,rpm
